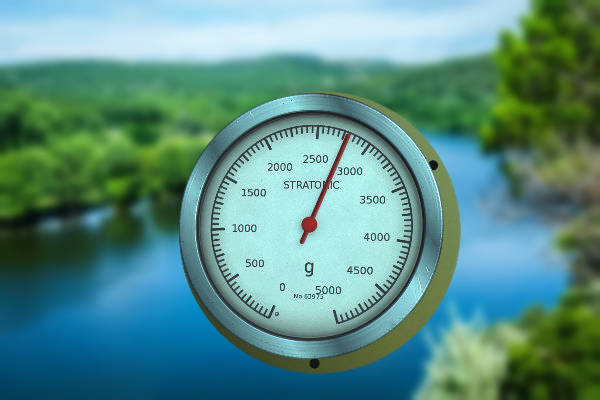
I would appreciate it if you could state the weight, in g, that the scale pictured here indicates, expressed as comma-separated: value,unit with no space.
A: 2800,g
